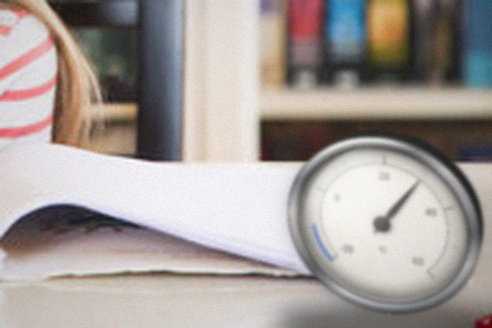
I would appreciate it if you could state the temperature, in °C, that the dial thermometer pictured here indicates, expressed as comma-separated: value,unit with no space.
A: 30,°C
